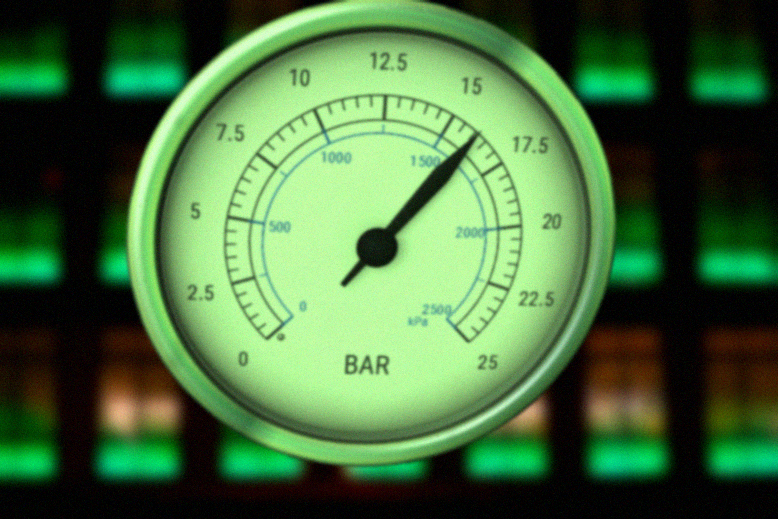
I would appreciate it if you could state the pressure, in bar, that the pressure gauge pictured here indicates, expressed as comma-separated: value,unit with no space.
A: 16,bar
